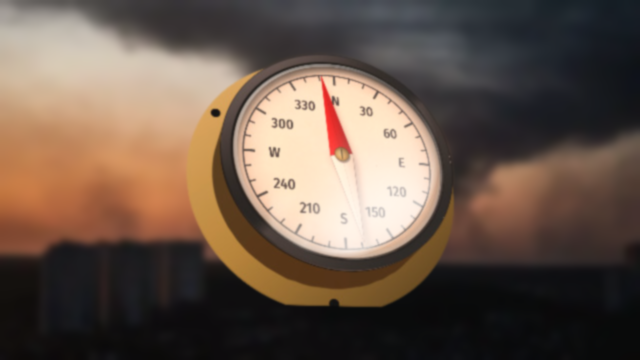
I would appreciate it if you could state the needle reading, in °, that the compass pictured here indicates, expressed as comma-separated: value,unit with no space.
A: 350,°
